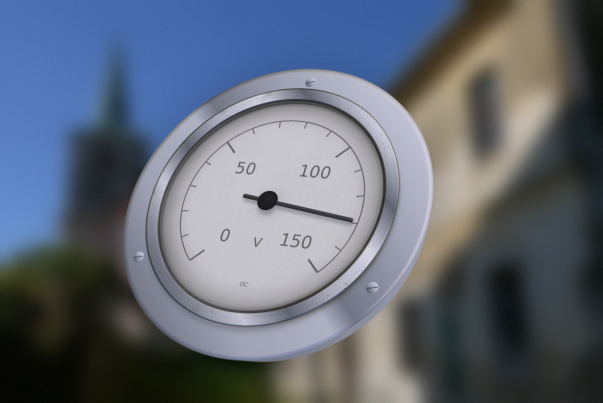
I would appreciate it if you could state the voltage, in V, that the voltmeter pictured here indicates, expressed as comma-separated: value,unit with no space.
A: 130,V
